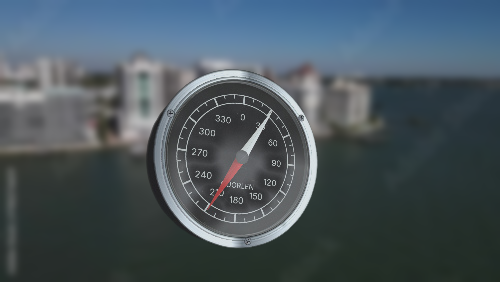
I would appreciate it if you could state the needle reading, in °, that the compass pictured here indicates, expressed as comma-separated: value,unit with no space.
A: 210,°
